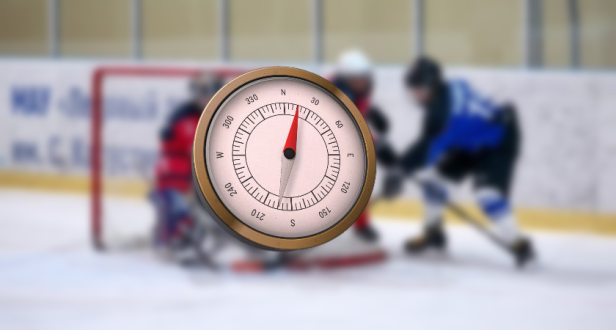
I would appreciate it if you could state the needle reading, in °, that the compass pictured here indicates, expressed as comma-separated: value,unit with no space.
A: 15,°
